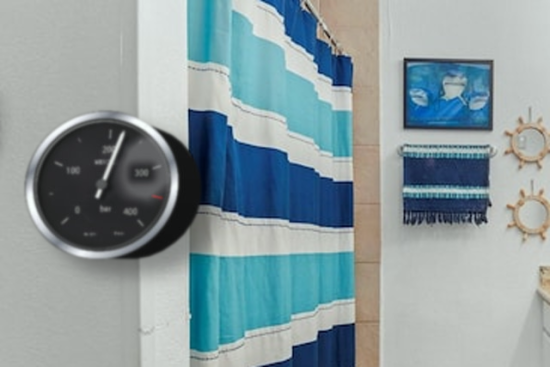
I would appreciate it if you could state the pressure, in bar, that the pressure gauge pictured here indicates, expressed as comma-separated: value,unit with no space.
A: 225,bar
